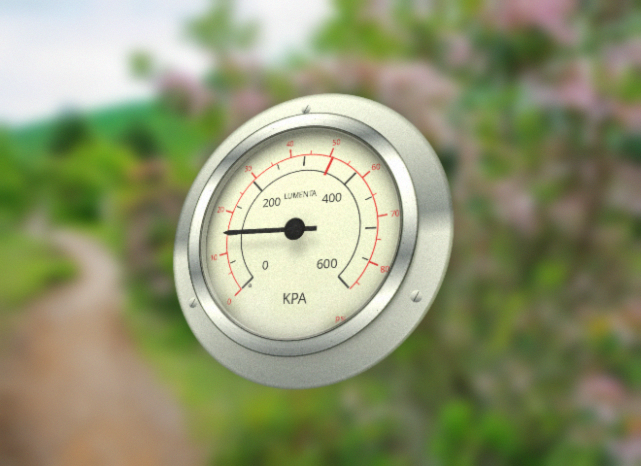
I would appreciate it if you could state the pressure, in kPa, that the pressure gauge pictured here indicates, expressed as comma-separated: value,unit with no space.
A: 100,kPa
